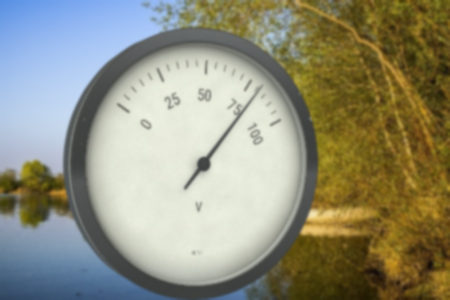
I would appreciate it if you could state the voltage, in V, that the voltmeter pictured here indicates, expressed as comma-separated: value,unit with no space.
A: 80,V
